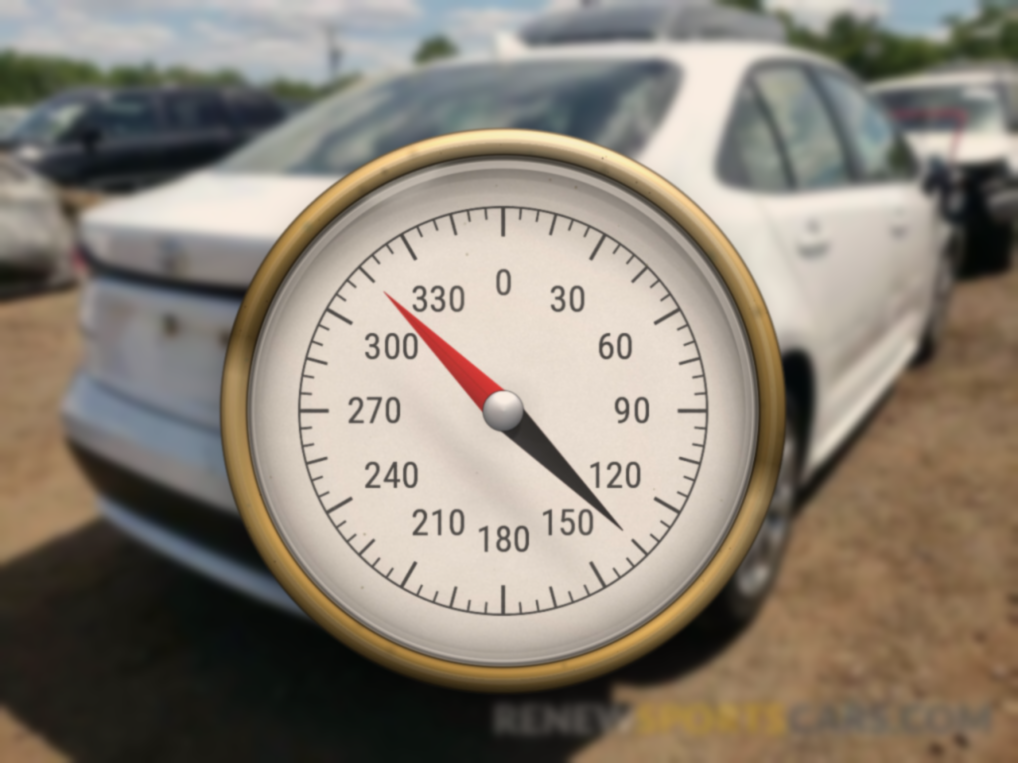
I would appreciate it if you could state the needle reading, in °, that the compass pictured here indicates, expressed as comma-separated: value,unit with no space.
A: 315,°
